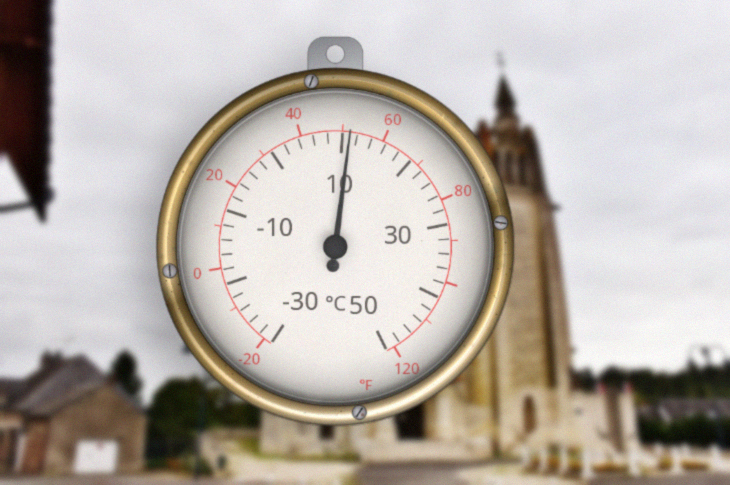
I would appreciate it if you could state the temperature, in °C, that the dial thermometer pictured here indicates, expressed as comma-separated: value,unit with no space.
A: 11,°C
